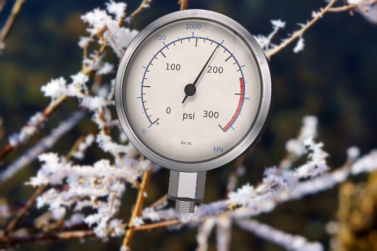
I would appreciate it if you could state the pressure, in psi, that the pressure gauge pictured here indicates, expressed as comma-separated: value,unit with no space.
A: 180,psi
